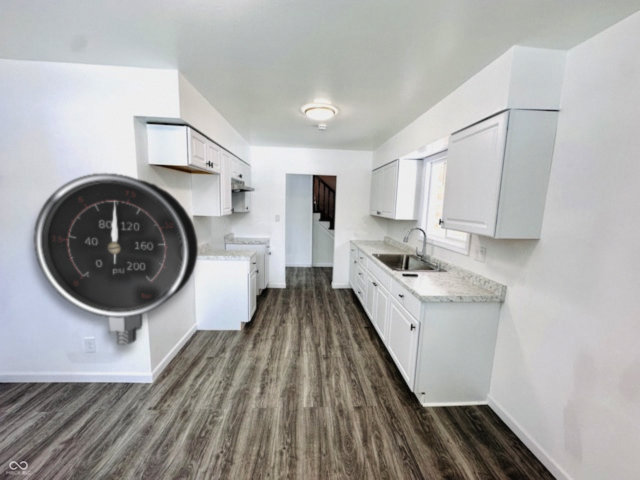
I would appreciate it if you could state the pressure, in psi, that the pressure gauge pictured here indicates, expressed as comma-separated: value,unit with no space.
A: 100,psi
